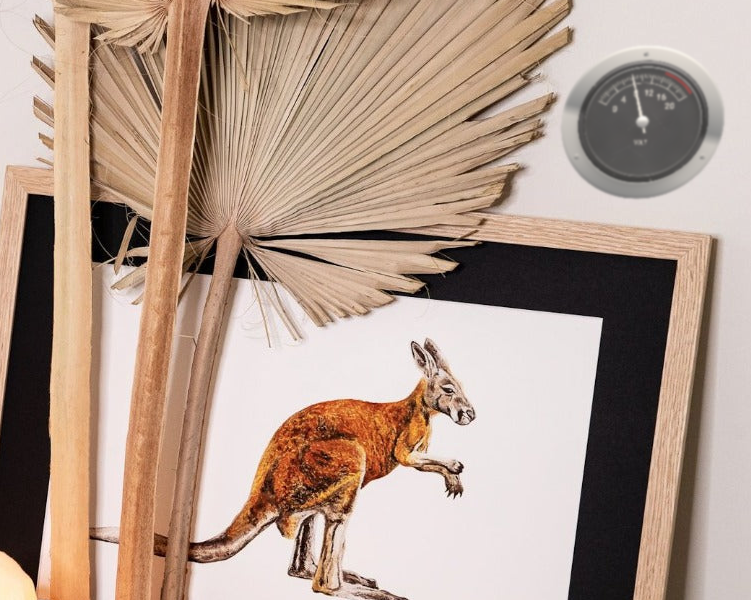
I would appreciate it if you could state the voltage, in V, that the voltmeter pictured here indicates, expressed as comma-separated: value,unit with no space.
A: 8,V
